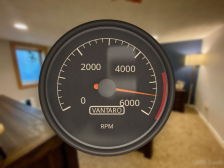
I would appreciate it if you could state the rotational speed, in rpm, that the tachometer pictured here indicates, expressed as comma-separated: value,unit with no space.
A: 5400,rpm
